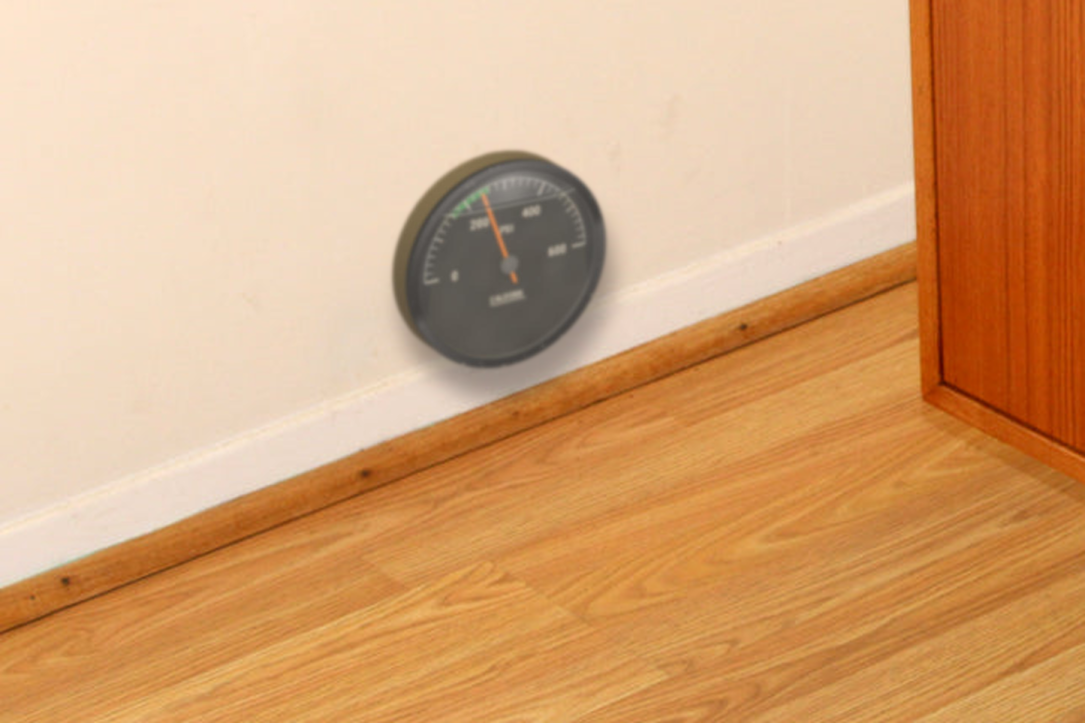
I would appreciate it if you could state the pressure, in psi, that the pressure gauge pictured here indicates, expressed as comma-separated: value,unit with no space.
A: 240,psi
